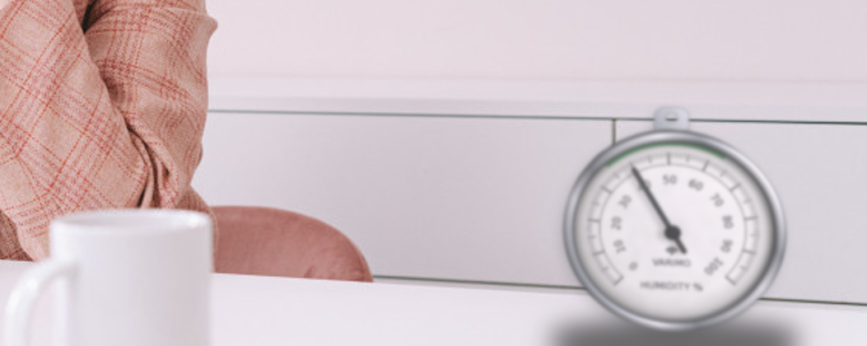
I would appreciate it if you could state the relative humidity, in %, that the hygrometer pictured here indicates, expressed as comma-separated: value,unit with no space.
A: 40,%
